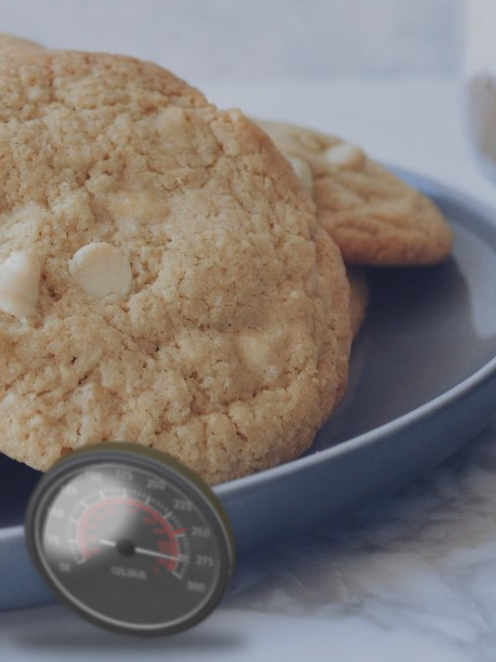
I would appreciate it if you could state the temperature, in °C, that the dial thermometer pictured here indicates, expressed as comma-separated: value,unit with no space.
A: 275,°C
